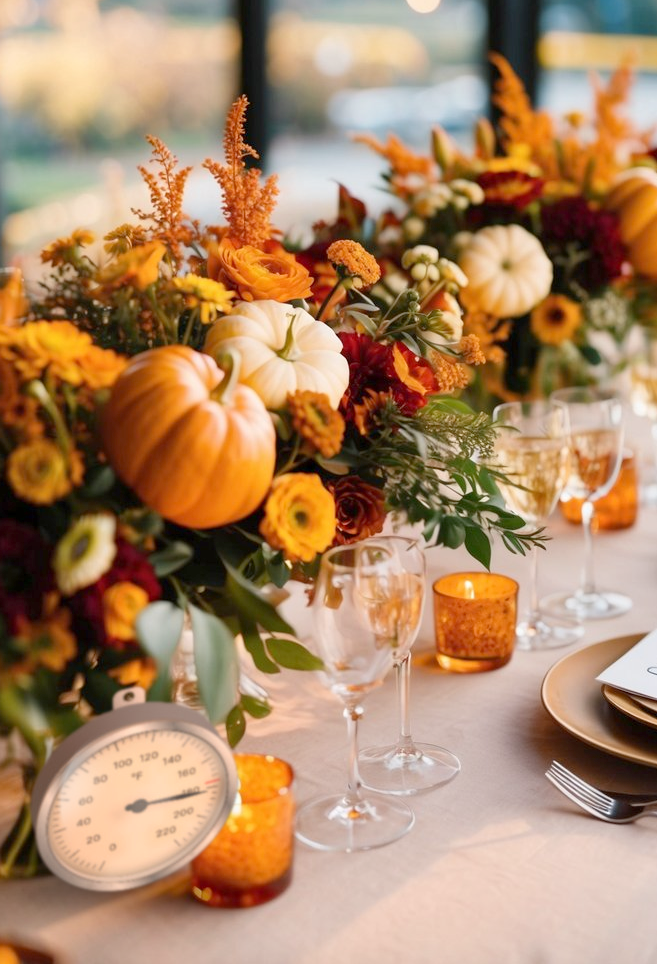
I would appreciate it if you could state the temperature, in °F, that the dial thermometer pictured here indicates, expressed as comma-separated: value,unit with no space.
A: 180,°F
